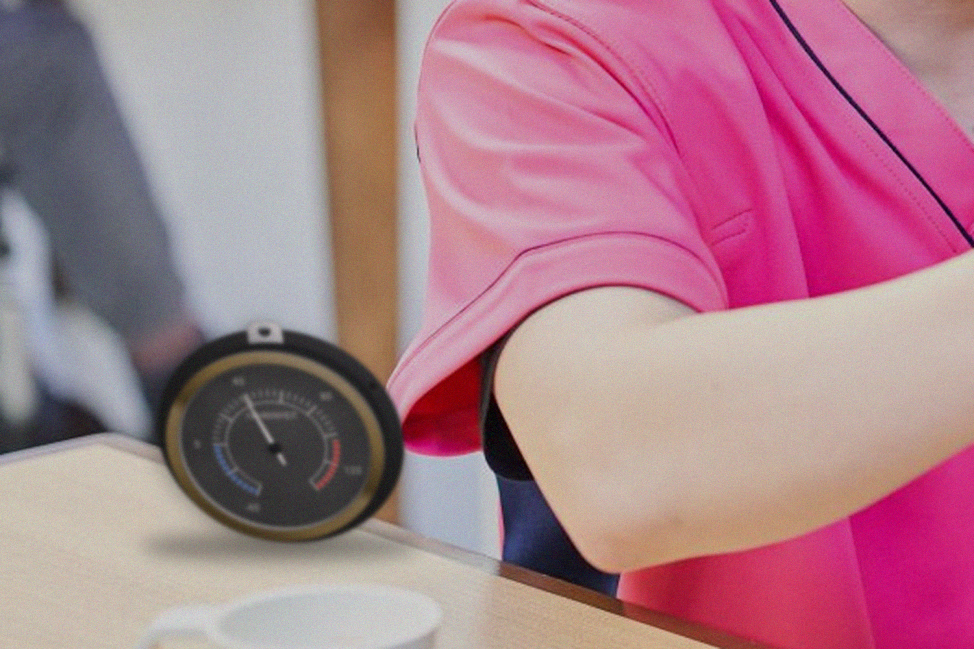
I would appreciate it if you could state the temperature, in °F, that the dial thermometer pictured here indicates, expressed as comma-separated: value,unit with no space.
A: 40,°F
